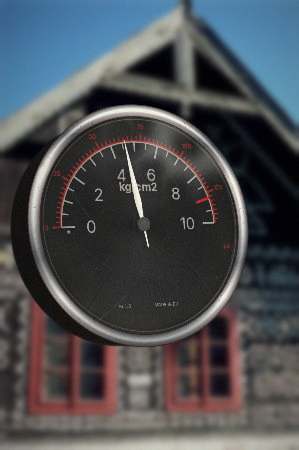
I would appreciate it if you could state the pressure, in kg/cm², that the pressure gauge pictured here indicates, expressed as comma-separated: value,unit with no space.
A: 4.5,kg/cm²
